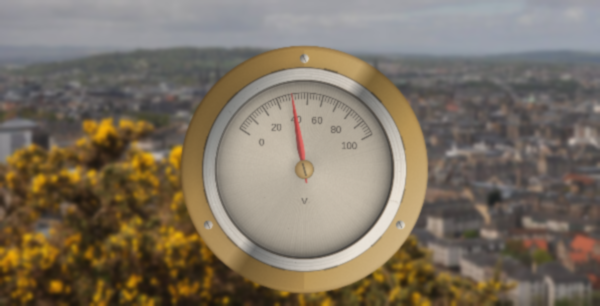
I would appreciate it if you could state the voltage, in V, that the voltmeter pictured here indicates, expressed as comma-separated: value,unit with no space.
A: 40,V
